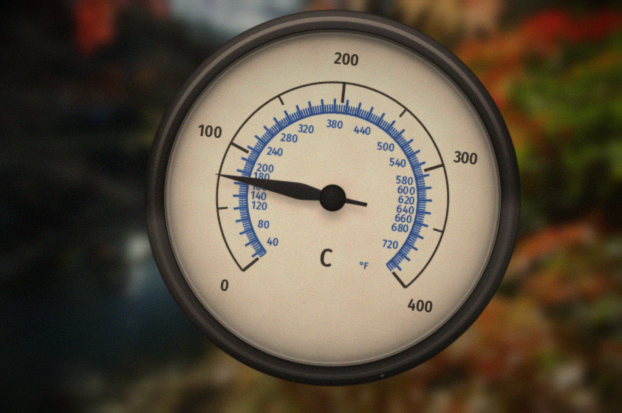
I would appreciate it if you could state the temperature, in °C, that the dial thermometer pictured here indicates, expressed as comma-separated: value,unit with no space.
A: 75,°C
